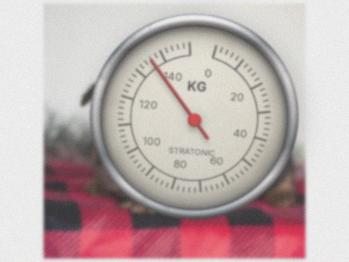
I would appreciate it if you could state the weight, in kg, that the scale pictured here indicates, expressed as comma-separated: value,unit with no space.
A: 136,kg
